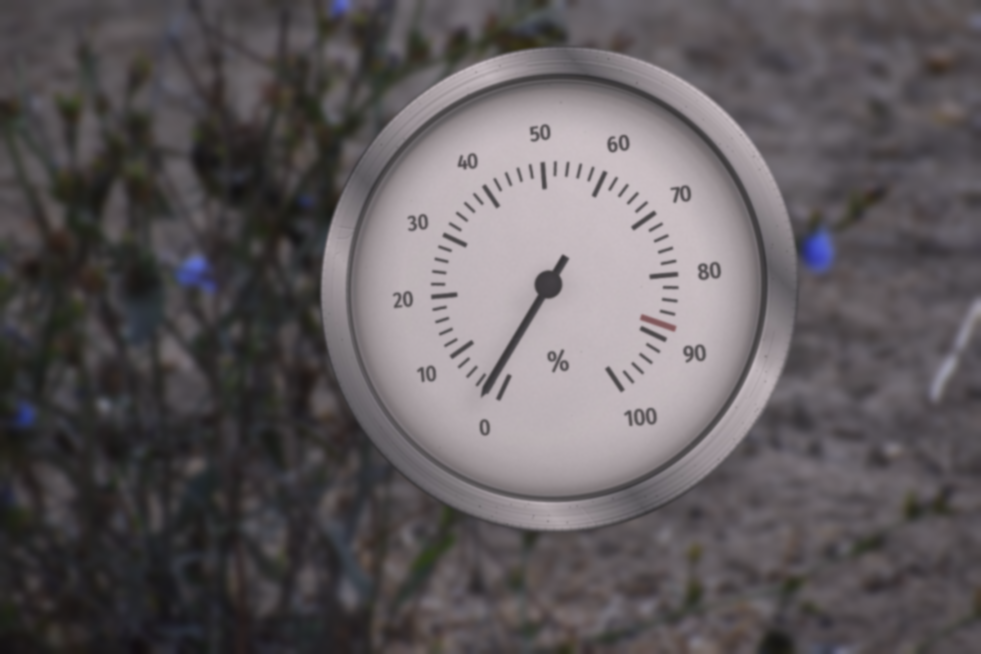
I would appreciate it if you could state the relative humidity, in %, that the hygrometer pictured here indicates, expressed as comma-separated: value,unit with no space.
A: 2,%
